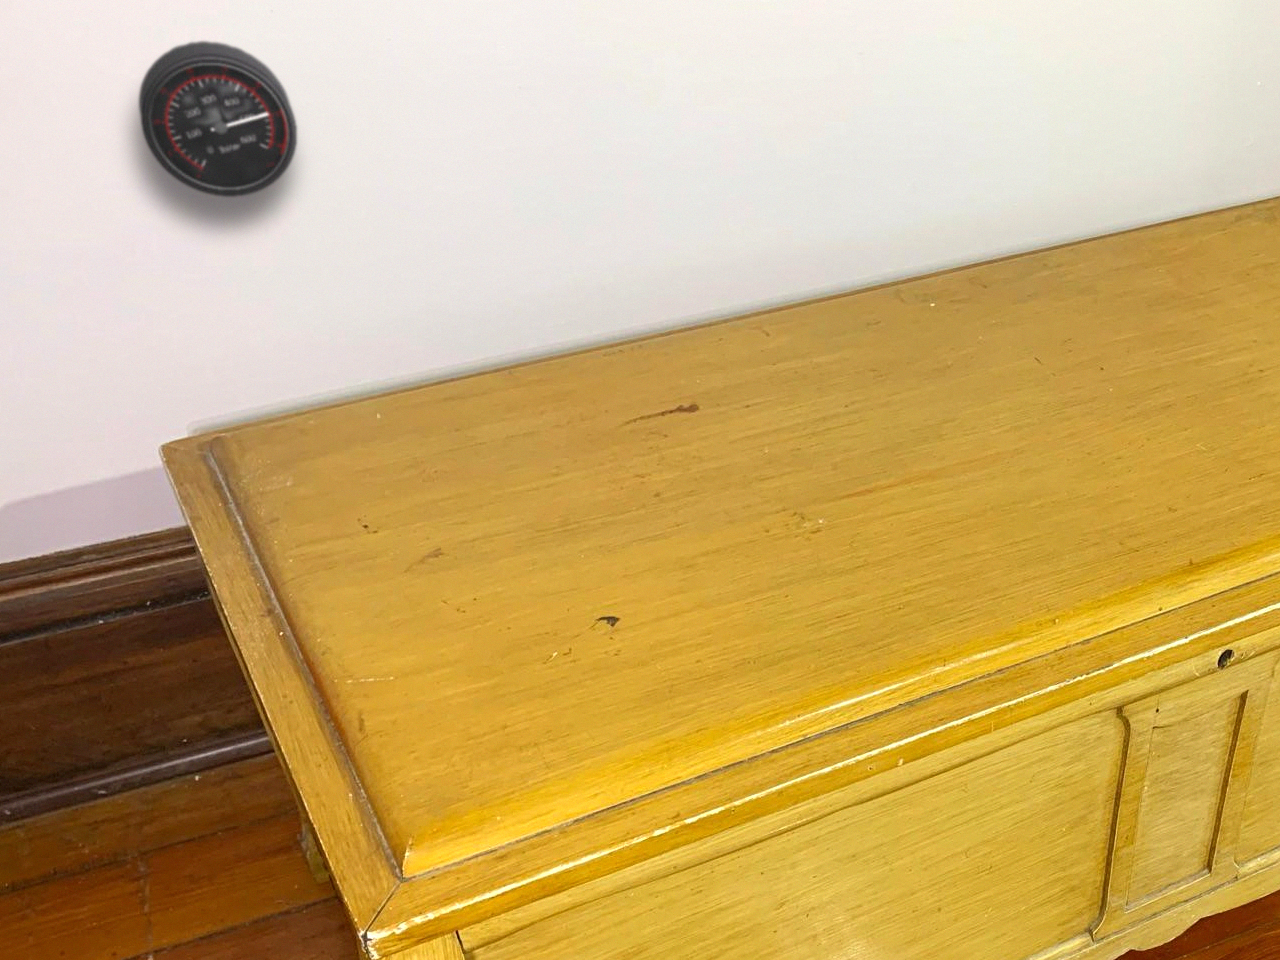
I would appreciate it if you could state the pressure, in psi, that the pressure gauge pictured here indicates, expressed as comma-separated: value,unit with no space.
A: 500,psi
